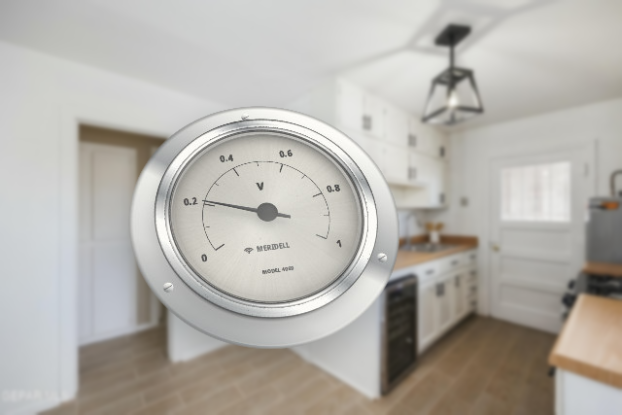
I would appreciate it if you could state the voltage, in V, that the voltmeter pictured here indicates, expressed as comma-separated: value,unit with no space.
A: 0.2,V
